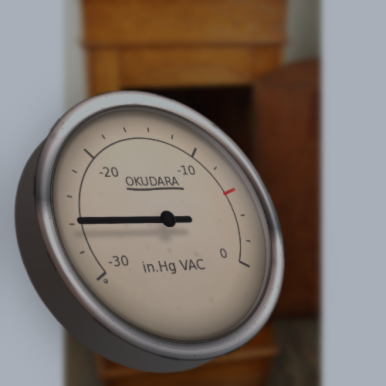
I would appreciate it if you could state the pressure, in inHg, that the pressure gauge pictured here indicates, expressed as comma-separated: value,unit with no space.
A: -26,inHg
